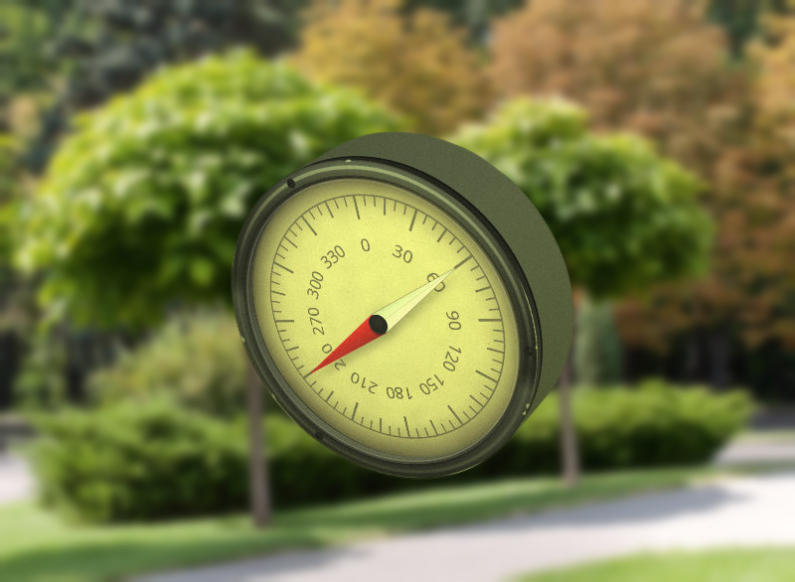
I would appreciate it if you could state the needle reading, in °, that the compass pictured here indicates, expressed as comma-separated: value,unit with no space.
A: 240,°
